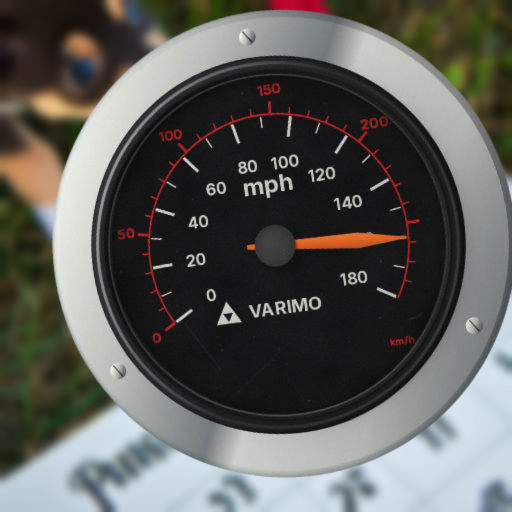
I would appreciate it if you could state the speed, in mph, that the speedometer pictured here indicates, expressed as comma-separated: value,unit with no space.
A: 160,mph
